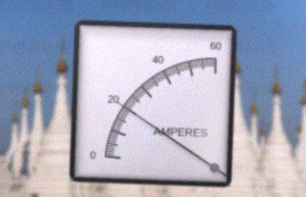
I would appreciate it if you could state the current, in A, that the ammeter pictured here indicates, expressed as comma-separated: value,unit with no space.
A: 20,A
